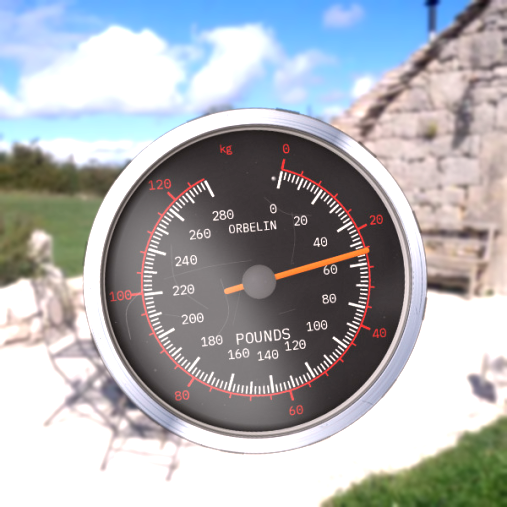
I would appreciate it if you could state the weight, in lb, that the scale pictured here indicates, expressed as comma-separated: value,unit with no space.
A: 54,lb
